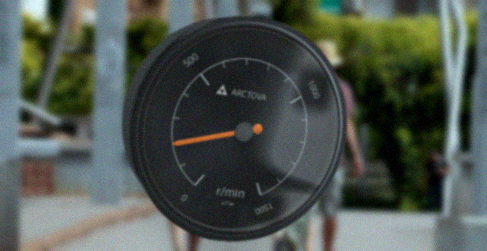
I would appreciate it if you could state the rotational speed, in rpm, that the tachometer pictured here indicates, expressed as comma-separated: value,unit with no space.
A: 200,rpm
